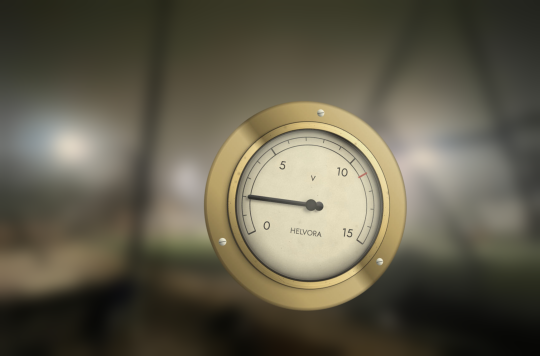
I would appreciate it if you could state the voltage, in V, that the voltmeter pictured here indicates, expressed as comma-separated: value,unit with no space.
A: 2,V
